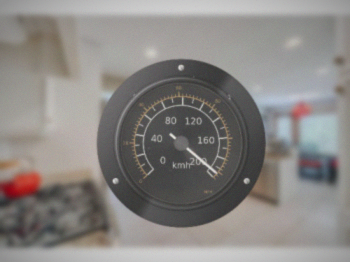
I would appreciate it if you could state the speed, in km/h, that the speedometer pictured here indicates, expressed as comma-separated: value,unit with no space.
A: 195,km/h
